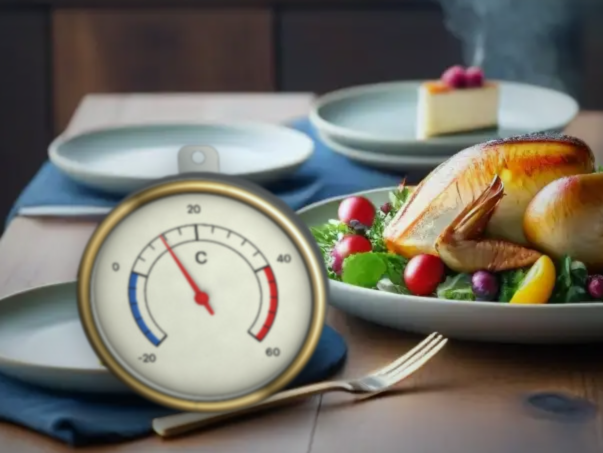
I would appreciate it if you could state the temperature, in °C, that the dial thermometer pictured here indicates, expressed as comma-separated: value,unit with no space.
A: 12,°C
